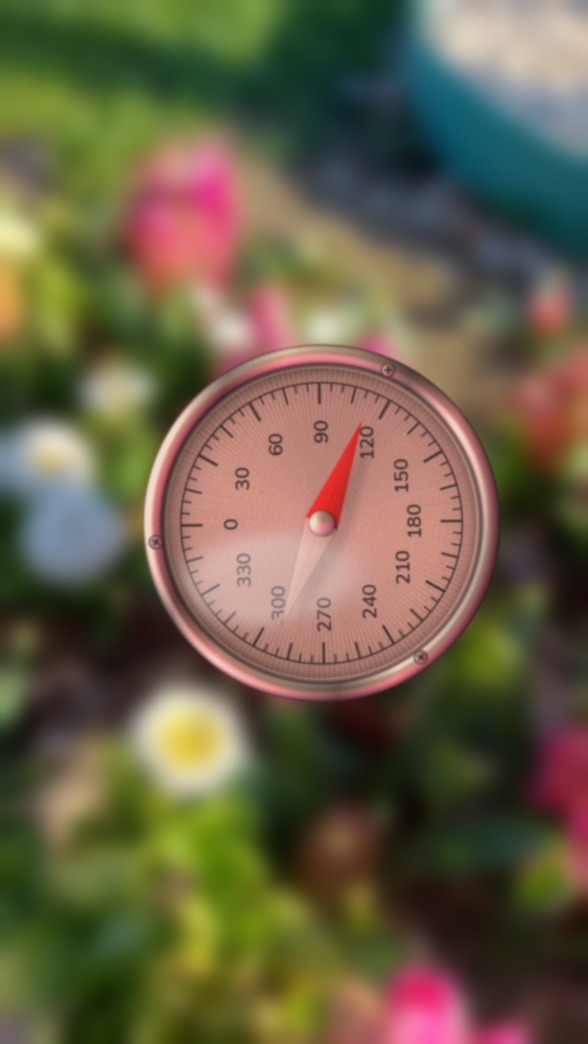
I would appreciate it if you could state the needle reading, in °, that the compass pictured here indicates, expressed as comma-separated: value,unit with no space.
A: 112.5,°
